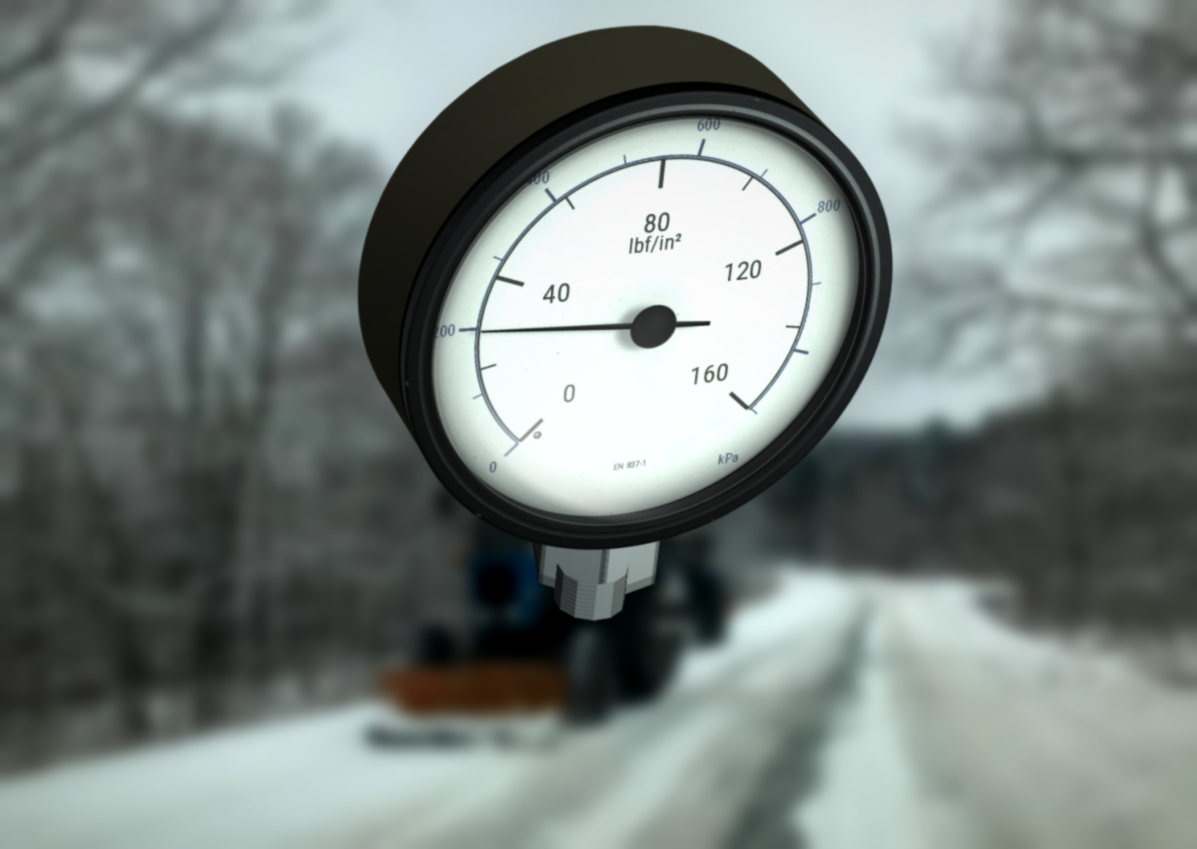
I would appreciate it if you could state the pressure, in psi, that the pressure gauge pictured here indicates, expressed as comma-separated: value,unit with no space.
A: 30,psi
